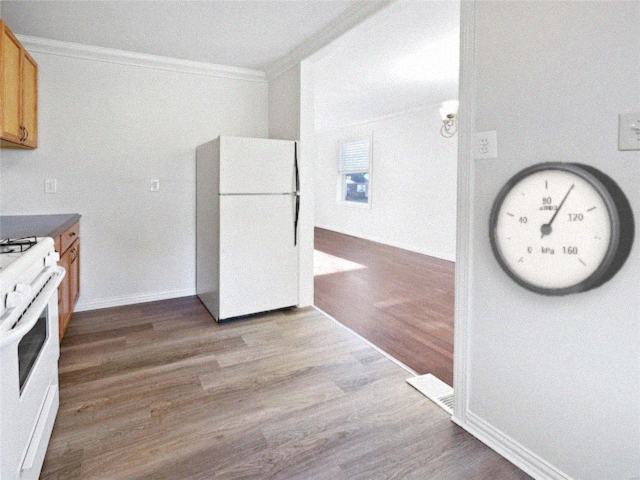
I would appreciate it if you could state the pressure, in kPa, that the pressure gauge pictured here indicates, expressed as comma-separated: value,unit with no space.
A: 100,kPa
